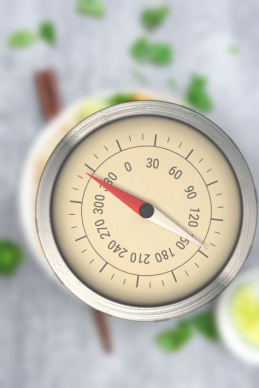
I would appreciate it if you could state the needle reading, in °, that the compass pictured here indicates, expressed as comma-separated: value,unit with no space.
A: 325,°
